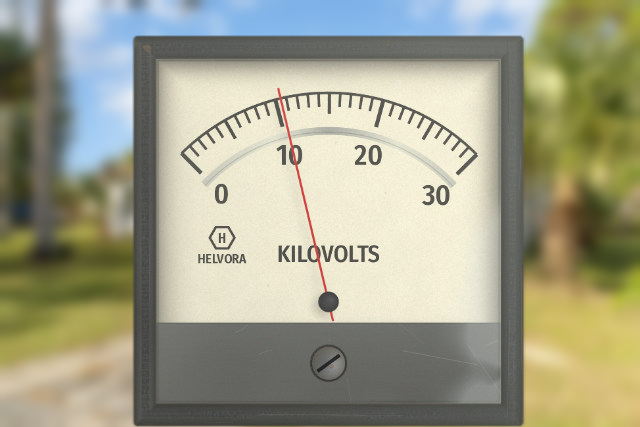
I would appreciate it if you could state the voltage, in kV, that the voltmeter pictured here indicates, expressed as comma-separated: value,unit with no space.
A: 10.5,kV
